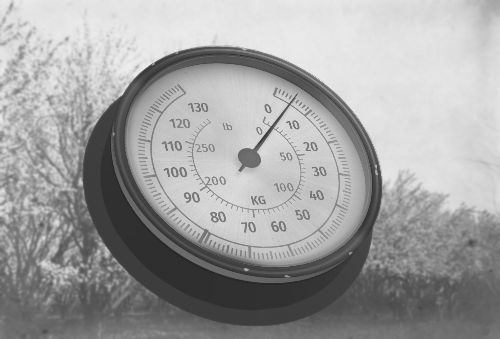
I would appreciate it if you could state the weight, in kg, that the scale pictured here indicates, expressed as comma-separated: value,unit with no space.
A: 5,kg
